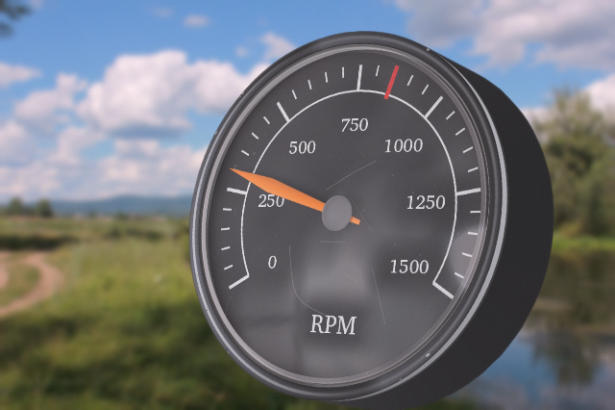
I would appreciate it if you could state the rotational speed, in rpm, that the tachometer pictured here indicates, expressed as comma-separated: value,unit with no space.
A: 300,rpm
